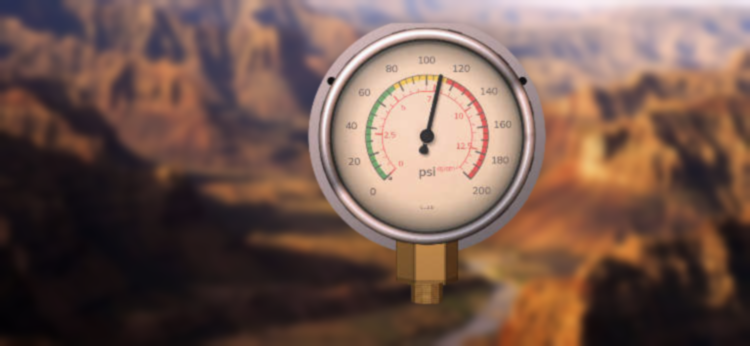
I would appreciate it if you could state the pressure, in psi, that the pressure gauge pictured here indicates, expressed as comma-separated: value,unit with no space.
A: 110,psi
